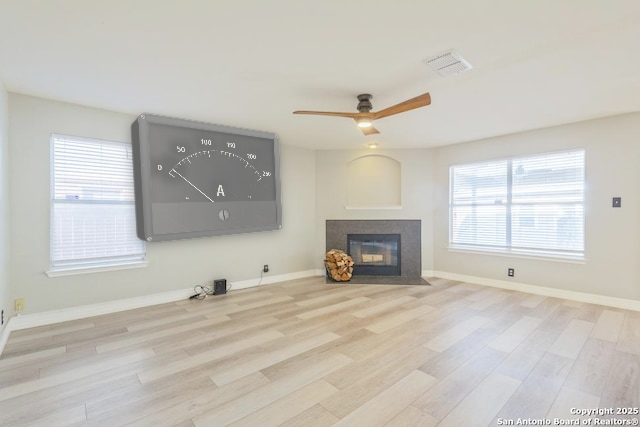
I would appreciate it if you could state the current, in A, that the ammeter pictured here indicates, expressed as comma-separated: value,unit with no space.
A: 10,A
